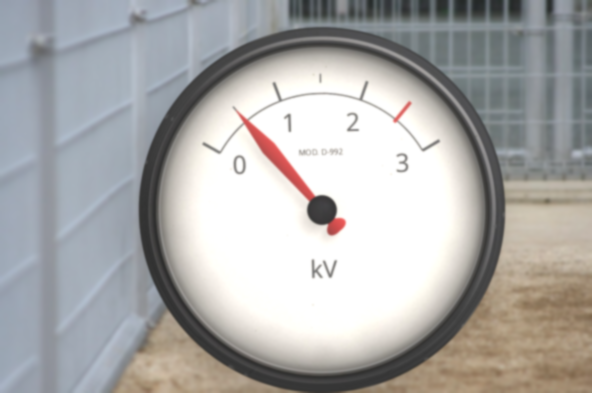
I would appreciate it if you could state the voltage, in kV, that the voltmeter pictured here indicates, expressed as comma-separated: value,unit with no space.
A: 0.5,kV
